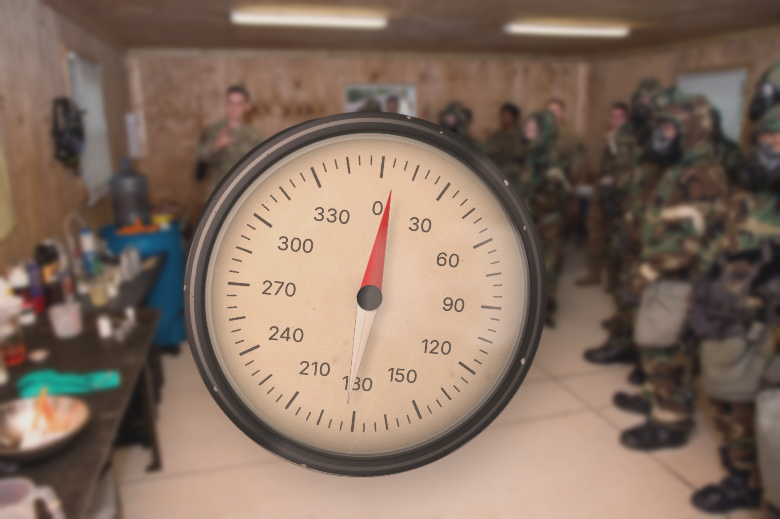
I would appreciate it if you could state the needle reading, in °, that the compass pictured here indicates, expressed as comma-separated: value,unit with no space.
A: 5,°
